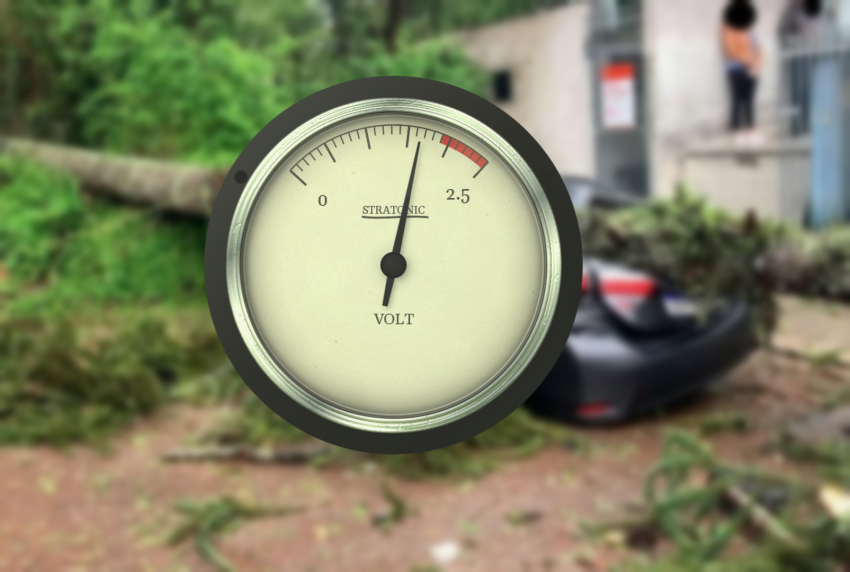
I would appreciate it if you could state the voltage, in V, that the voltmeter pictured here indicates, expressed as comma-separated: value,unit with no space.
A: 1.65,V
